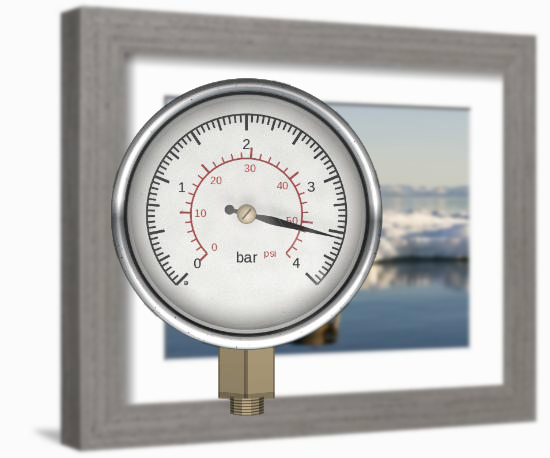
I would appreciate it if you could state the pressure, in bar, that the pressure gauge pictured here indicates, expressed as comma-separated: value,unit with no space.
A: 3.55,bar
